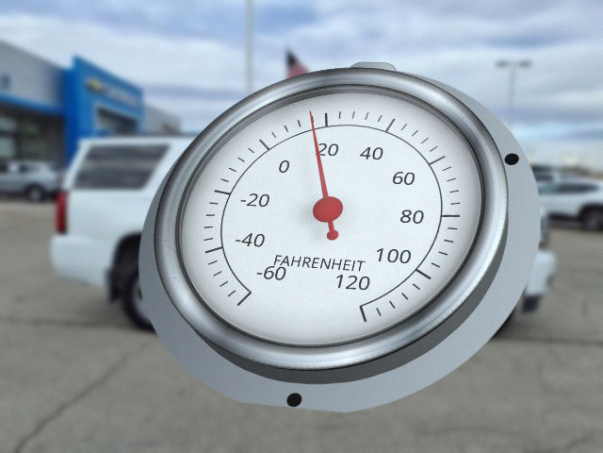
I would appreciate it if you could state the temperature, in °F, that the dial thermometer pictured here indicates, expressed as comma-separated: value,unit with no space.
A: 16,°F
